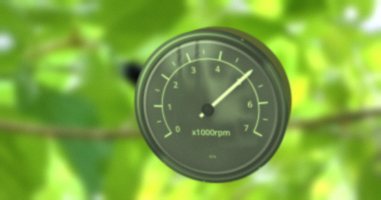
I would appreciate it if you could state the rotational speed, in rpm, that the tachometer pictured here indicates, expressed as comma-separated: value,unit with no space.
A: 5000,rpm
